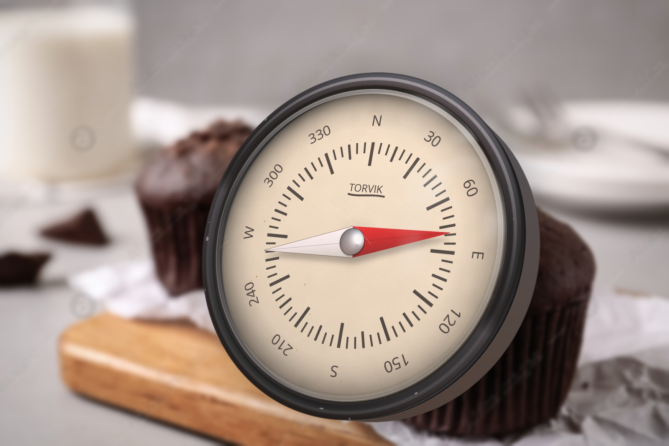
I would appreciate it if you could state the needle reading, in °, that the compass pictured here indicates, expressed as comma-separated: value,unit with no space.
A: 80,°
